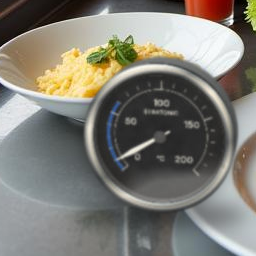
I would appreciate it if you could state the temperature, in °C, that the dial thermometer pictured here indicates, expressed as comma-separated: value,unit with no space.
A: 10,°C
